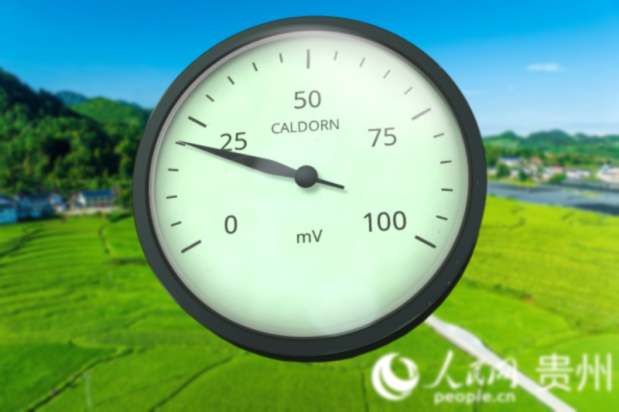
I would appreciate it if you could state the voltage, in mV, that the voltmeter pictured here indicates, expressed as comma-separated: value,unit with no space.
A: 20,mV
